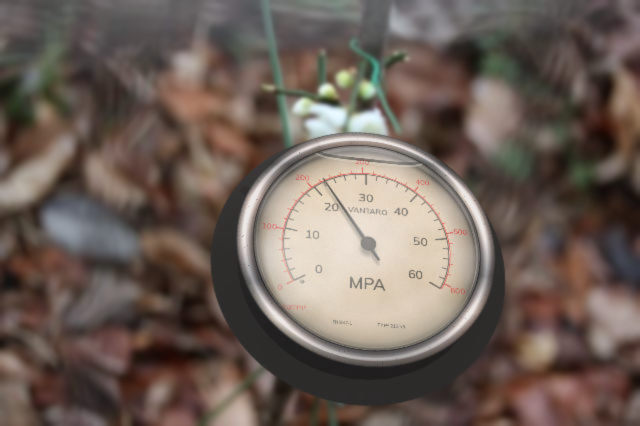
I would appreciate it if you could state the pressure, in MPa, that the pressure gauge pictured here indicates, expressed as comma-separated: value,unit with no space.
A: 22,MPa
